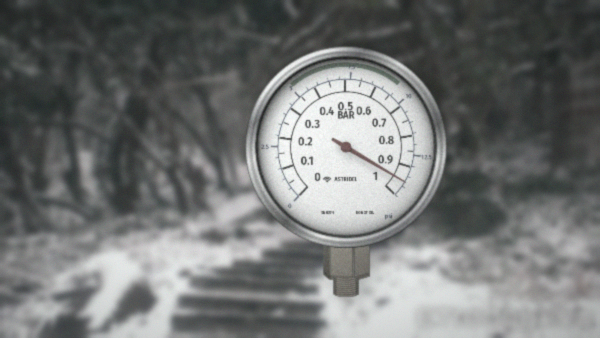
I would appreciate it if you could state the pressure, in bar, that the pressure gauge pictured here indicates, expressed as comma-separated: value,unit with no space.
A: 0.95,bar
